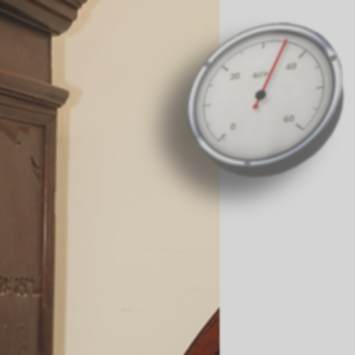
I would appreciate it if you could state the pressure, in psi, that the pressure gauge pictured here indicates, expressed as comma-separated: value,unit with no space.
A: 35,psi
